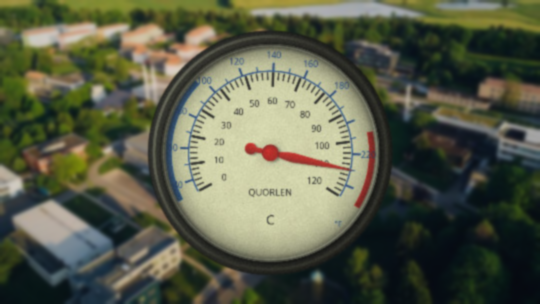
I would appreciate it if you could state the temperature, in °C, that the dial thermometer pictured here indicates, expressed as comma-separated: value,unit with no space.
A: 110,°C
